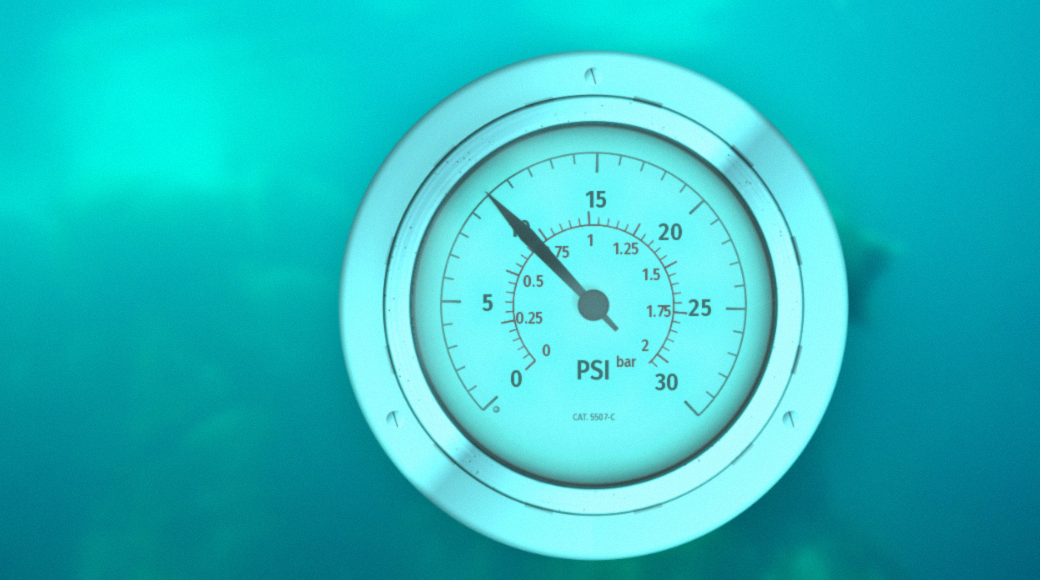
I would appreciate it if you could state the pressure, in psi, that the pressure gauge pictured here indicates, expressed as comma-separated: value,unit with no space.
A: 10,psi
